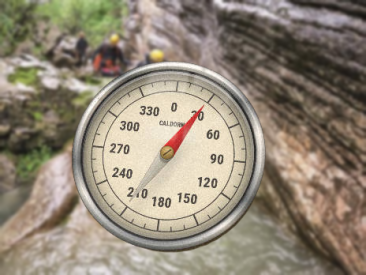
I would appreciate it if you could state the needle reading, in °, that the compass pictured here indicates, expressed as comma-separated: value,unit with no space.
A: 30,°
